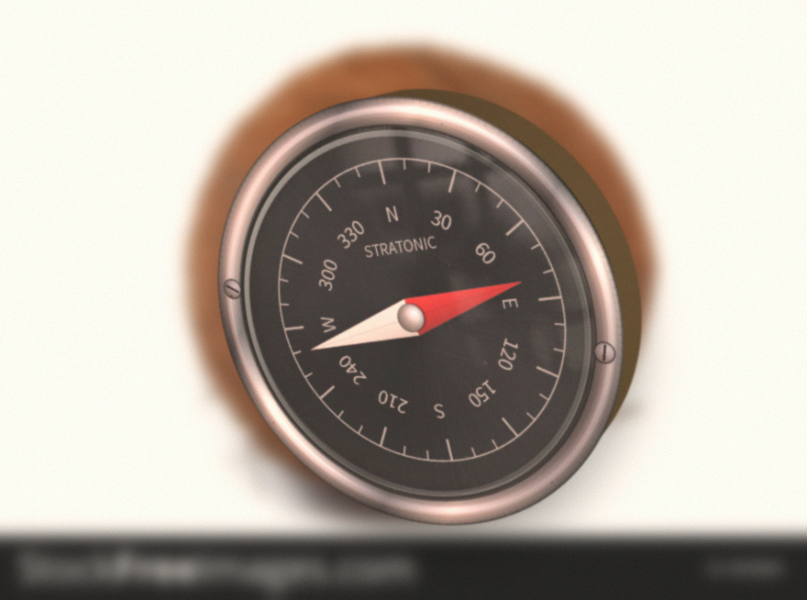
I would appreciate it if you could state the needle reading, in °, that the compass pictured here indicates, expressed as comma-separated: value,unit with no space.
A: 80,°
